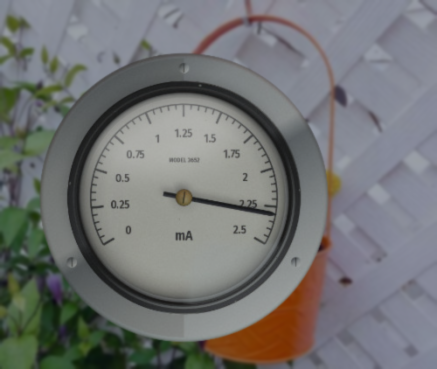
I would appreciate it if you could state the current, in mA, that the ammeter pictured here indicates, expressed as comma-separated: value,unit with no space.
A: 2.3,mA
